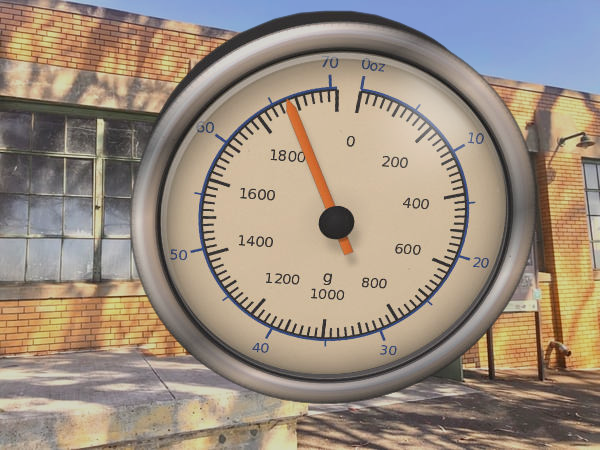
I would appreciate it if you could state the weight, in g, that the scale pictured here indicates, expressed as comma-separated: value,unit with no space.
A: 1880,g
